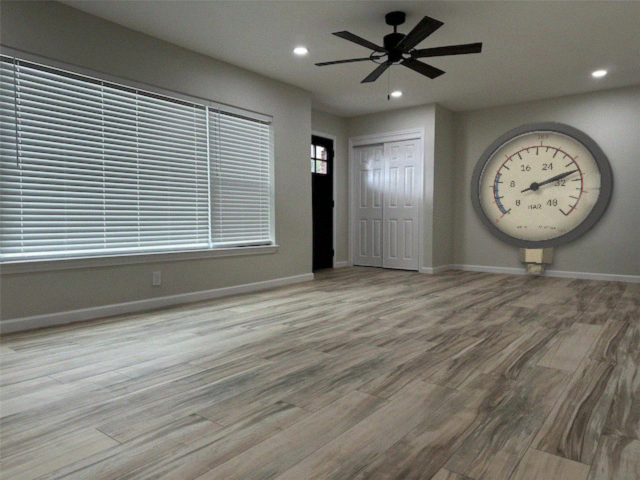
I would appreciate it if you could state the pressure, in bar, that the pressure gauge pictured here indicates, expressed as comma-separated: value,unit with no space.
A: 30,bar
